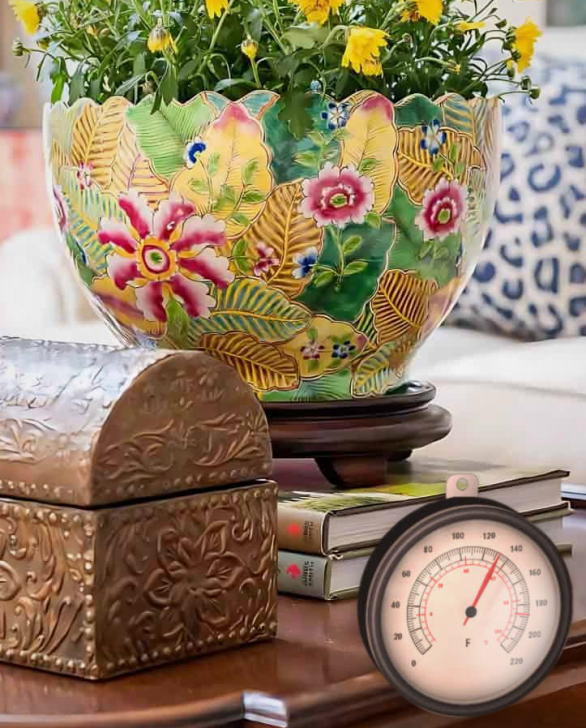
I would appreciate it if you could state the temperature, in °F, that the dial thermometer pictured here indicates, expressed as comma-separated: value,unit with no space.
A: 130,°F
